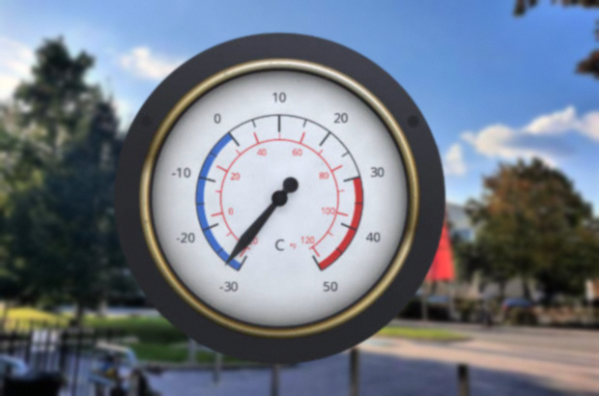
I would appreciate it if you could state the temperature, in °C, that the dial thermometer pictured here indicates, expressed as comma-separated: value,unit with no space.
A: -27.5,°C
